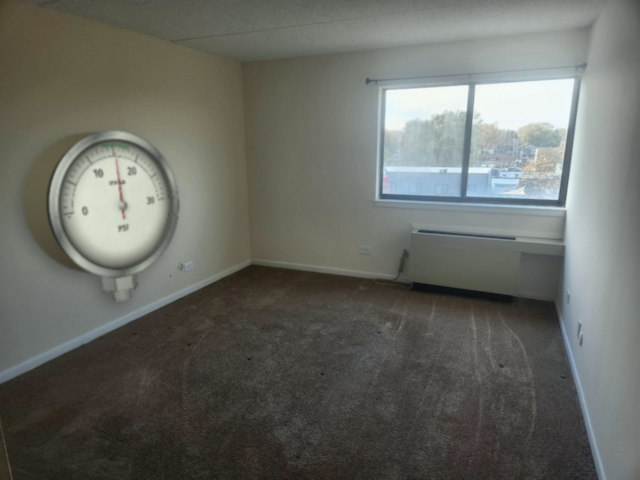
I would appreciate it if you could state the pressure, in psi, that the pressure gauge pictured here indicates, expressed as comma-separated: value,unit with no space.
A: 15,psi
